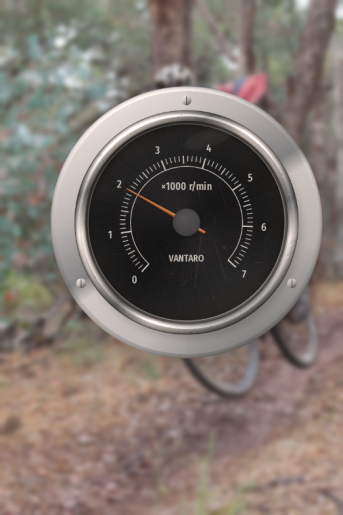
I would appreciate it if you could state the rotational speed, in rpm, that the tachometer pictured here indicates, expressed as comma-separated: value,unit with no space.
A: 2000,rpm
